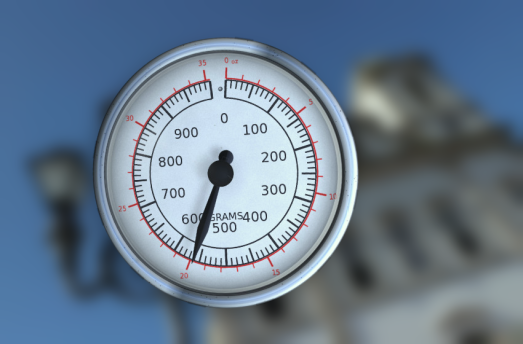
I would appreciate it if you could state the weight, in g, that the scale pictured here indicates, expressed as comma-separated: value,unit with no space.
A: 560,g
